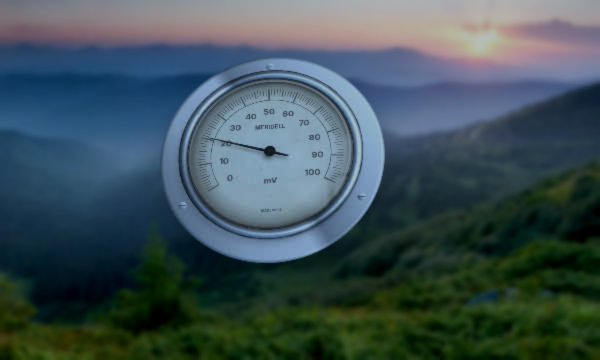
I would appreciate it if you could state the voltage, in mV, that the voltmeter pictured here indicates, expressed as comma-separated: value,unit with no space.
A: 20,mV
